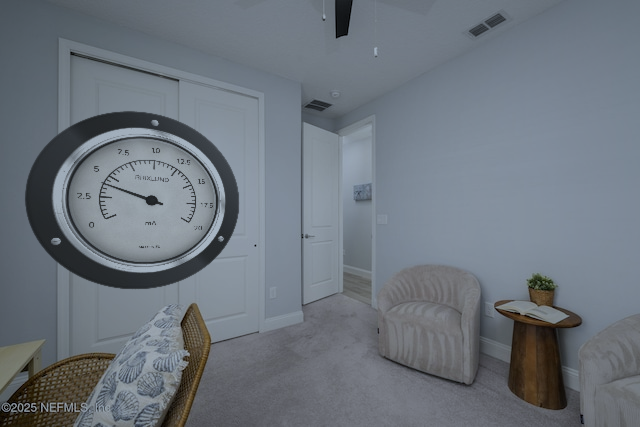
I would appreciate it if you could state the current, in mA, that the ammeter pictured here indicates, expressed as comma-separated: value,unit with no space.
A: 4,mA
